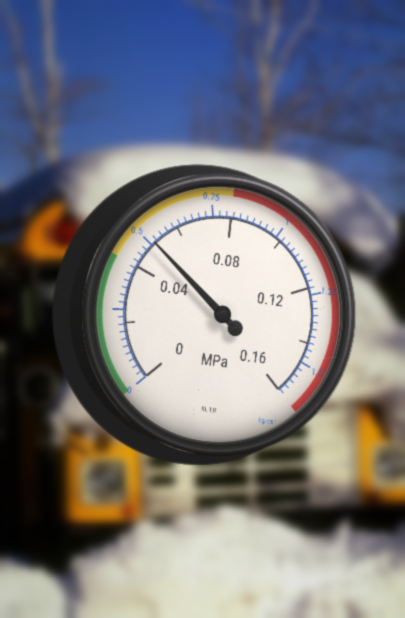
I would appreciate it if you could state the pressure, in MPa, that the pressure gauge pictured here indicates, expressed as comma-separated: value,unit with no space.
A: 0.05,MPa
